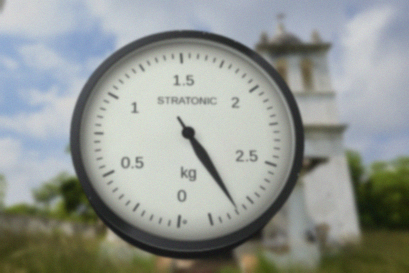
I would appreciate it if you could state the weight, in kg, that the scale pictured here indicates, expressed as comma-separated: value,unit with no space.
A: 2.85,kg
